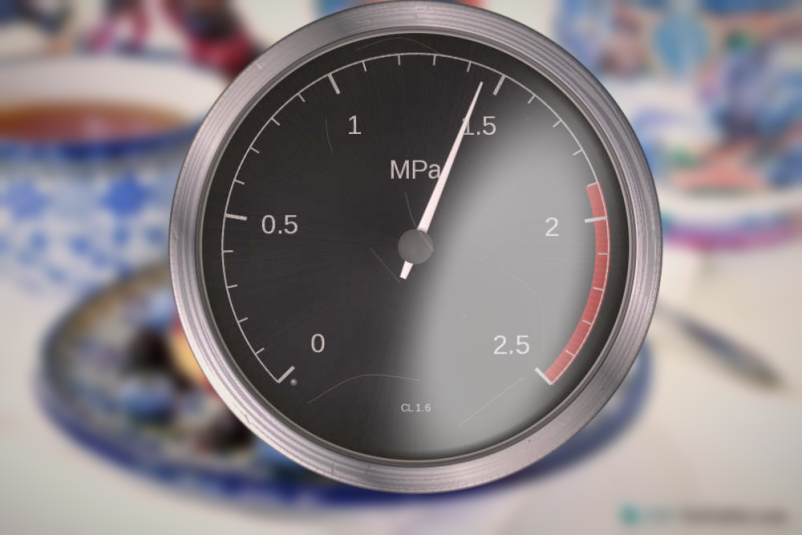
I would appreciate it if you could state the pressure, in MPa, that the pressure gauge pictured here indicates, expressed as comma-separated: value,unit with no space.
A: 1.45,MPa
